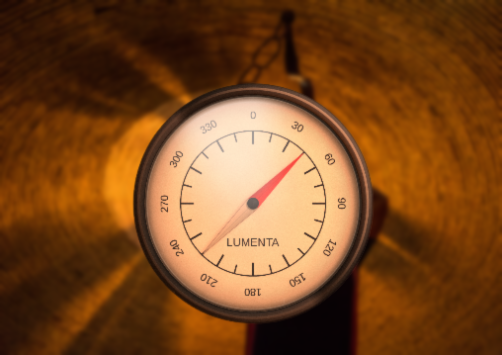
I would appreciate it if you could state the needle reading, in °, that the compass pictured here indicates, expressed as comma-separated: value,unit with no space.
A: 45,°
